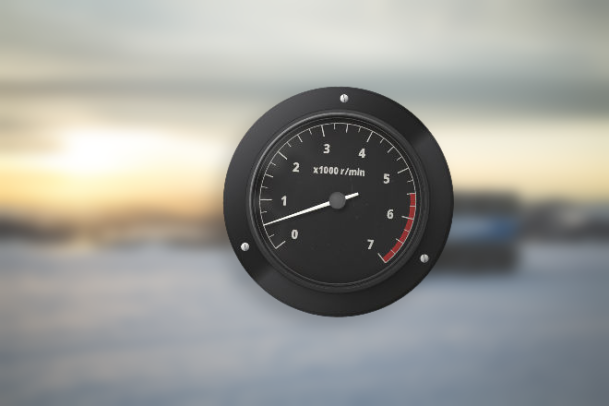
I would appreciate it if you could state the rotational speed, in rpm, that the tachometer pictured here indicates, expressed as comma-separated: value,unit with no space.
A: 500,rpm
